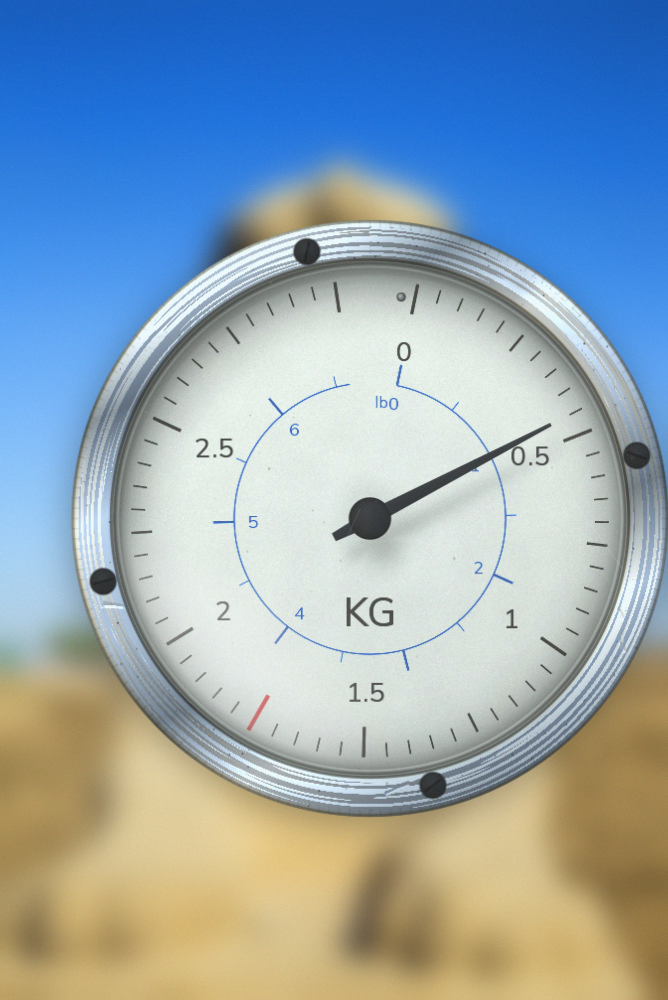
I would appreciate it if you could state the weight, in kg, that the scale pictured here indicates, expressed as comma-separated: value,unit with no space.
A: 0.45,kg
